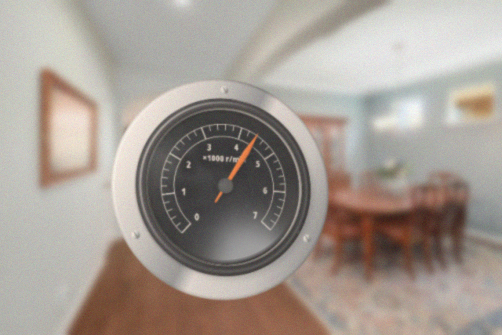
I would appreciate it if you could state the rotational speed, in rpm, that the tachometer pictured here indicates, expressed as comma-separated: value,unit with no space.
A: 4400,rpm
